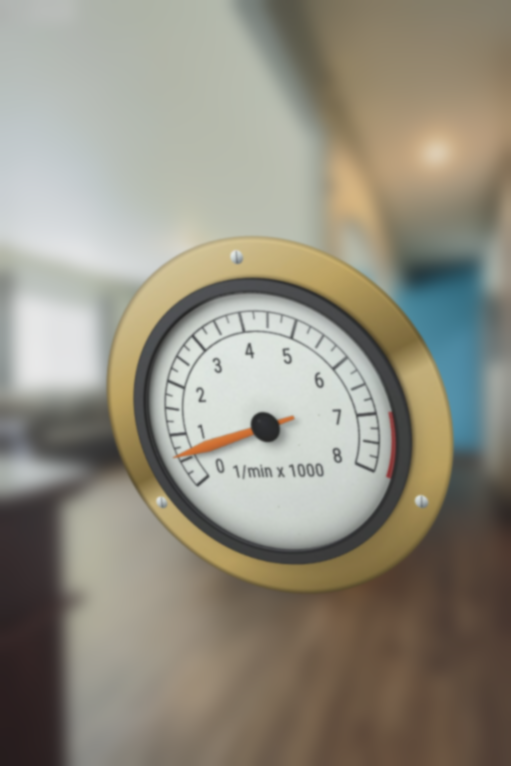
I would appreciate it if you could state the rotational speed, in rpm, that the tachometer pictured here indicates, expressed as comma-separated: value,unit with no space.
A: 625,rpm
